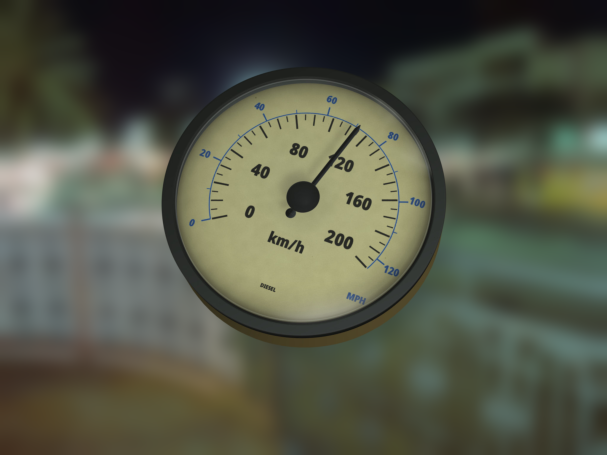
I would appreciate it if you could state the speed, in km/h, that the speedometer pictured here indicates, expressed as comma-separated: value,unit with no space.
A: 115,km/h
